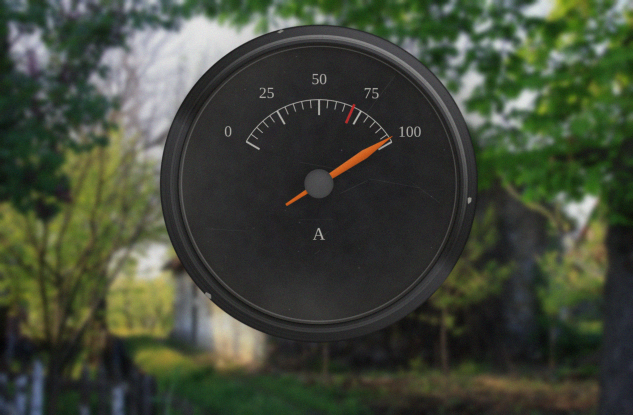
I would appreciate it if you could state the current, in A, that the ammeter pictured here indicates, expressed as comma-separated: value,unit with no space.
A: 97.5,A
